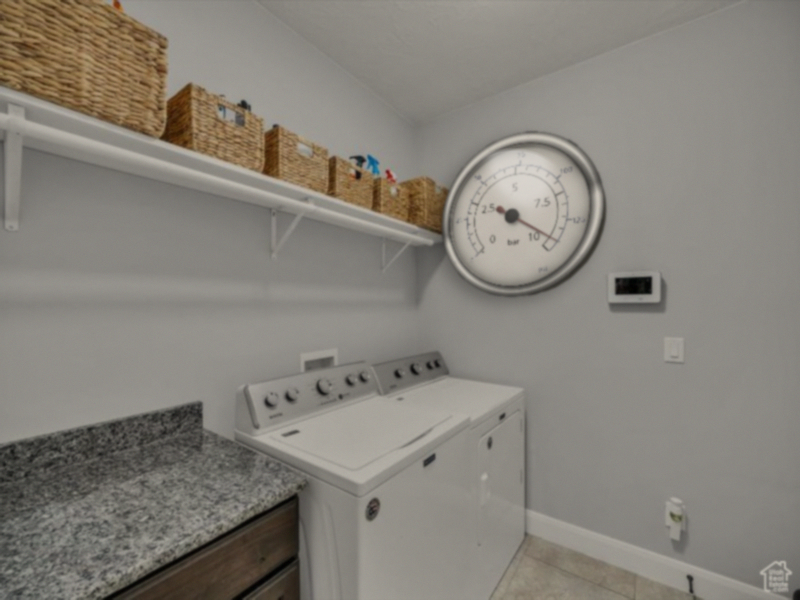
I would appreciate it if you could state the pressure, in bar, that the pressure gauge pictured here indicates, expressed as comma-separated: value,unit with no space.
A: 9.5,bar
